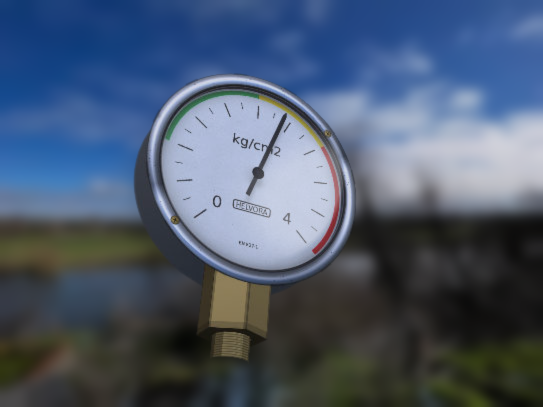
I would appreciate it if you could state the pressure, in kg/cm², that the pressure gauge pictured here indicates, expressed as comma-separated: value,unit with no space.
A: 2.3,kg/cm²
